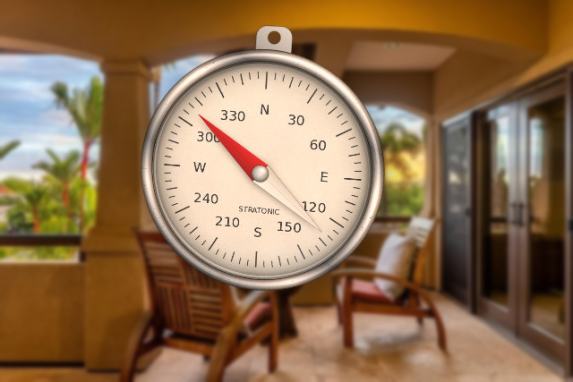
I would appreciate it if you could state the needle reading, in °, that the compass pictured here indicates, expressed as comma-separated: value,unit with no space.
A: 310,°
